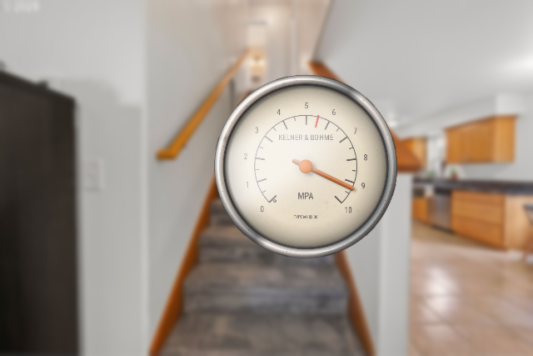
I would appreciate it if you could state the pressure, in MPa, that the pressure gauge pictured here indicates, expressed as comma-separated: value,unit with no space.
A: 9.25,MPa
